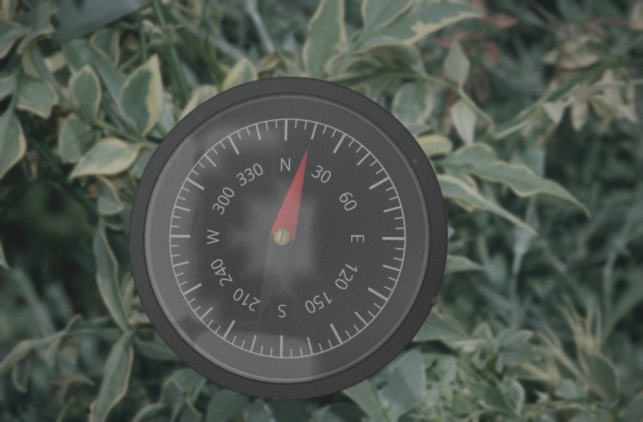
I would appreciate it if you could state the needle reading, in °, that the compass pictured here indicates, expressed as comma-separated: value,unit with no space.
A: 15,°
